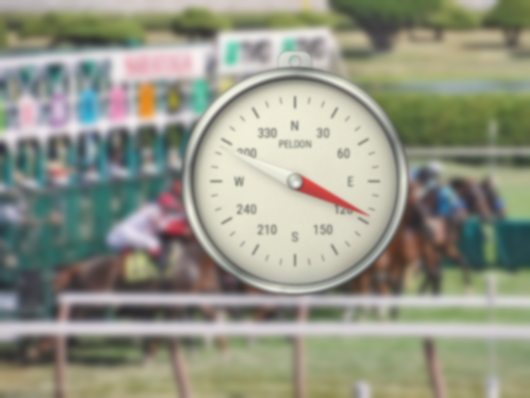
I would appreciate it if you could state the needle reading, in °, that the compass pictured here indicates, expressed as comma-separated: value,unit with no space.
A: 115,°
